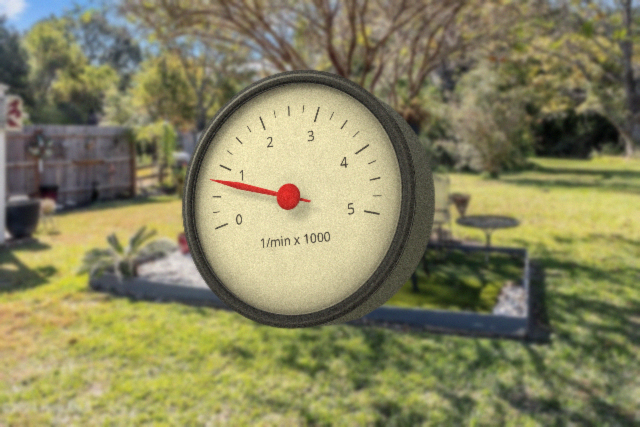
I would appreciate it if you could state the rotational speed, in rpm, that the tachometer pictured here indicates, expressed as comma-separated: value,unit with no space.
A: 750,rpm
